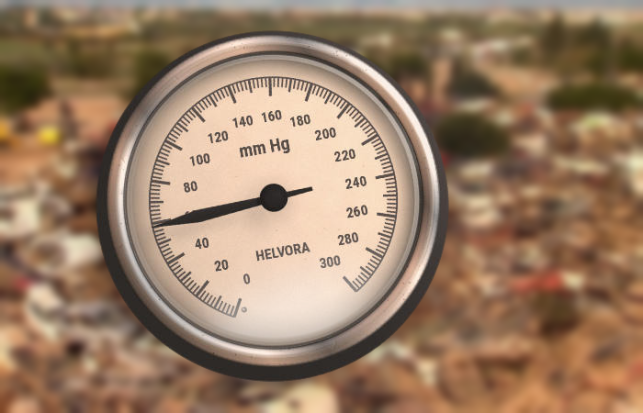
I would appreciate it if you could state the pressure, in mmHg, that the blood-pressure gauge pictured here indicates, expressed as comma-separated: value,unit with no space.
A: 58,mmHg
